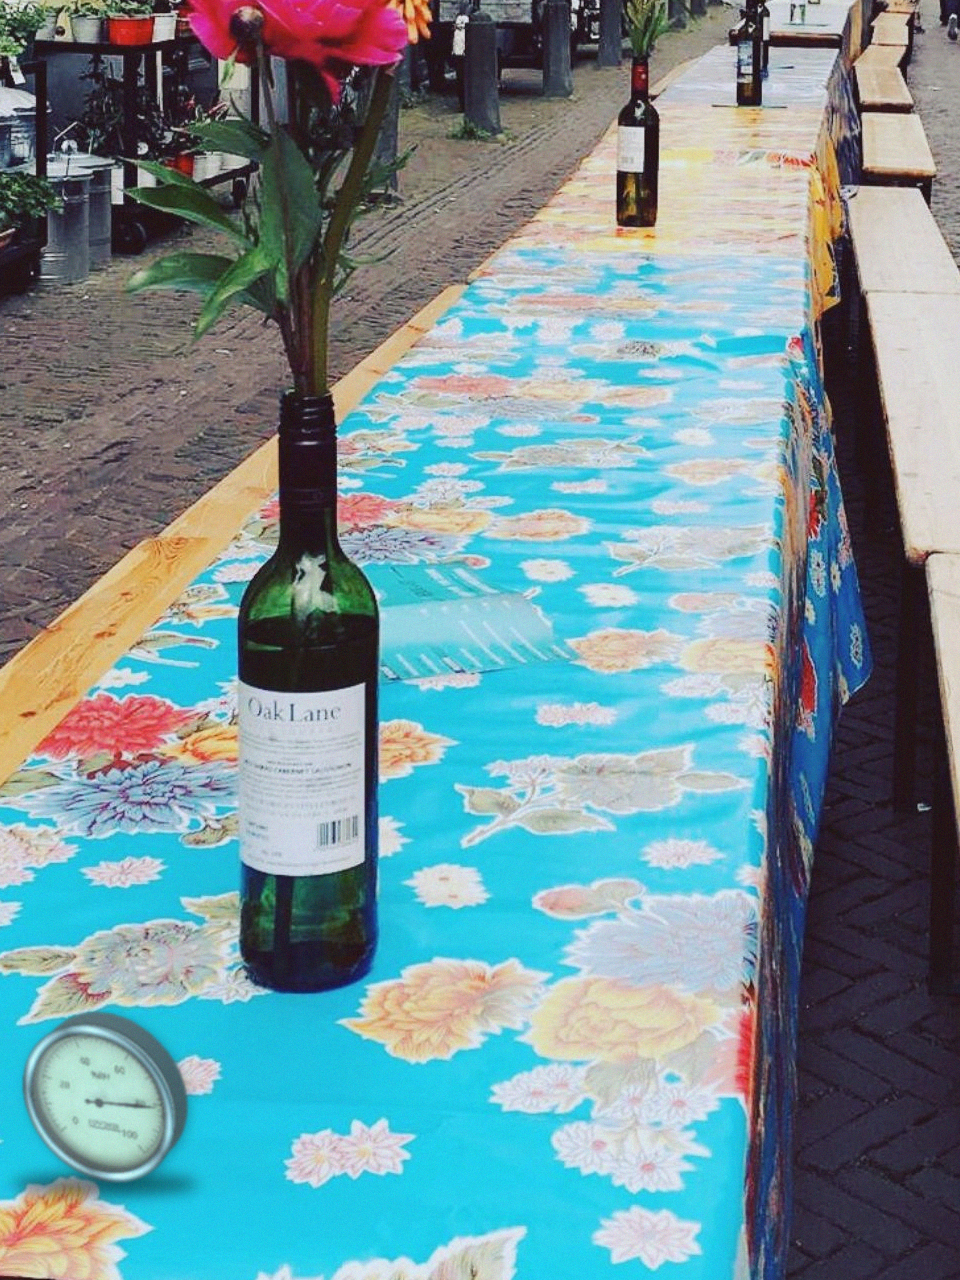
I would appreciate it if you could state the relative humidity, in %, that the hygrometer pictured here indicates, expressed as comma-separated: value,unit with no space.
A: 80,%
